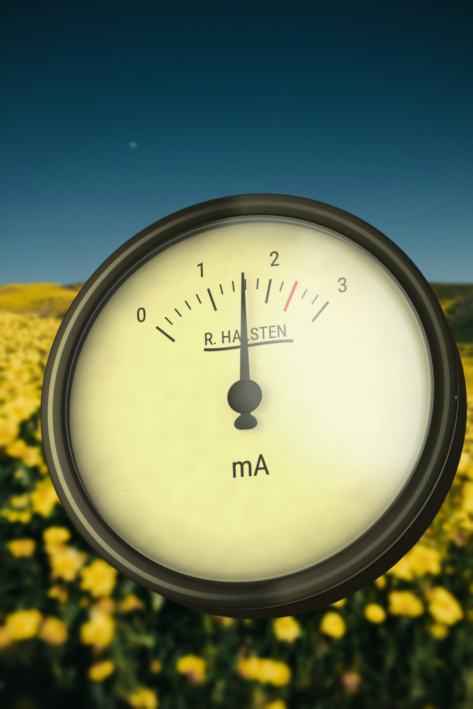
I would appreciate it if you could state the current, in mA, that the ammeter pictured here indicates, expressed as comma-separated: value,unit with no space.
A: 1.6,mA
